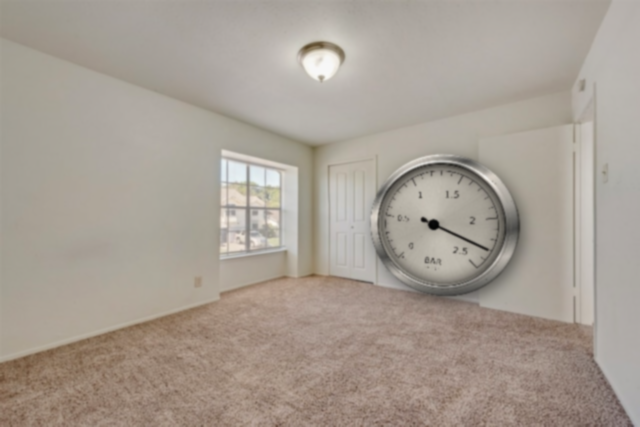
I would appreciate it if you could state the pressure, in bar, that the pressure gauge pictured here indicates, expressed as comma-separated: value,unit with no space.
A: 2.3,bar
